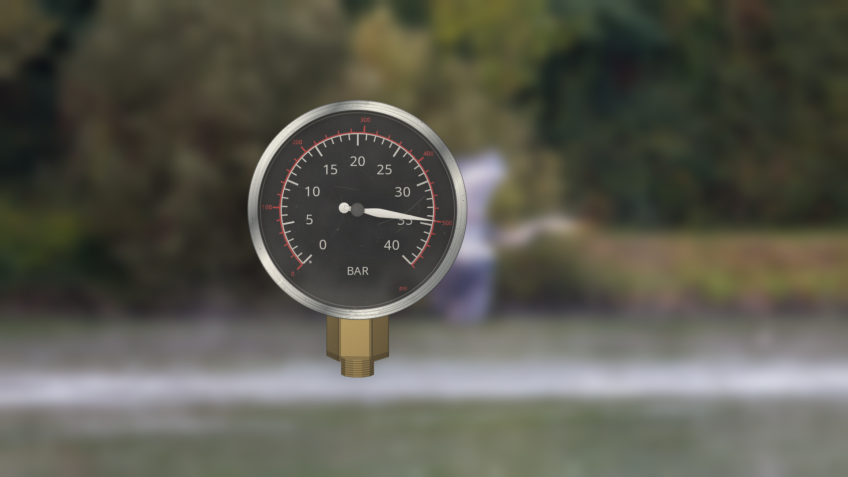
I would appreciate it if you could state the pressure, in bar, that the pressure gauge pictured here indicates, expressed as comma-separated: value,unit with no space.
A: 34.5,bar
